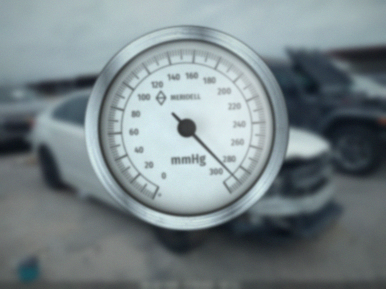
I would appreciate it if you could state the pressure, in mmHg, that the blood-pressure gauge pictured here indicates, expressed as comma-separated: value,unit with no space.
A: 290,mmHg
